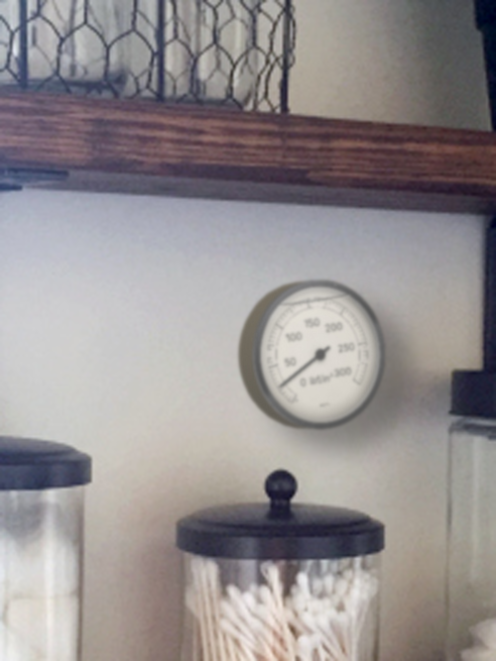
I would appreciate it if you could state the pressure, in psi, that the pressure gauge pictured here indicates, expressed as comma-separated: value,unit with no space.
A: 25,psi
